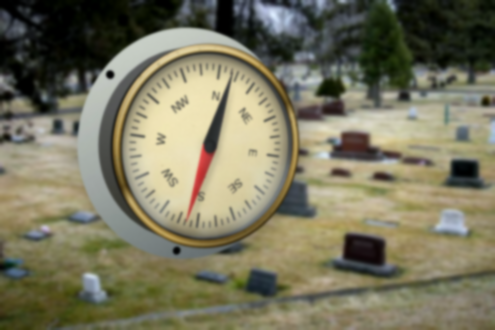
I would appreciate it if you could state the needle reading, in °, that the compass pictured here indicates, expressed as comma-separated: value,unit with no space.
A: 190,°
